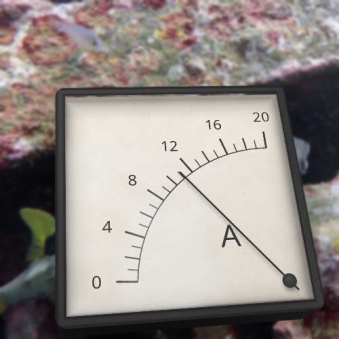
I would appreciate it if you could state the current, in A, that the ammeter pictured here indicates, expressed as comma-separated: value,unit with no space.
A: 11,A
